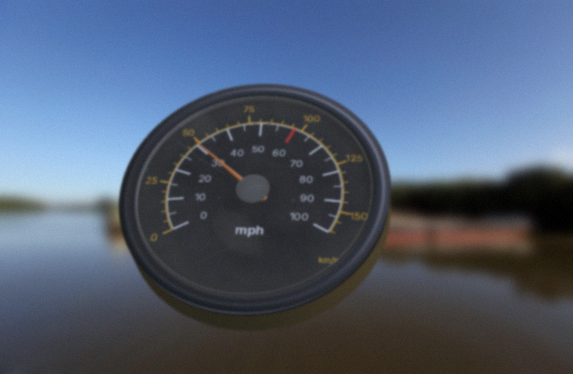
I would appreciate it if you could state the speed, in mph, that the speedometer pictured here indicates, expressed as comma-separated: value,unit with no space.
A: 30,mph
